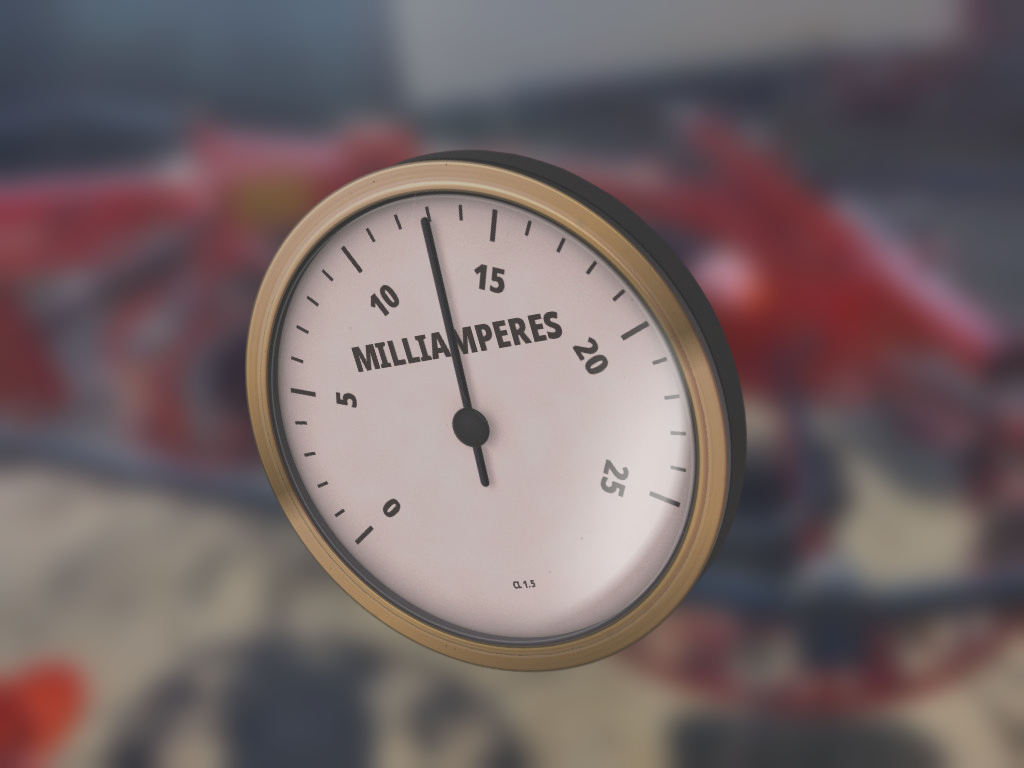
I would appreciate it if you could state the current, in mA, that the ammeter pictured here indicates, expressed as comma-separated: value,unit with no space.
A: 13,mA
